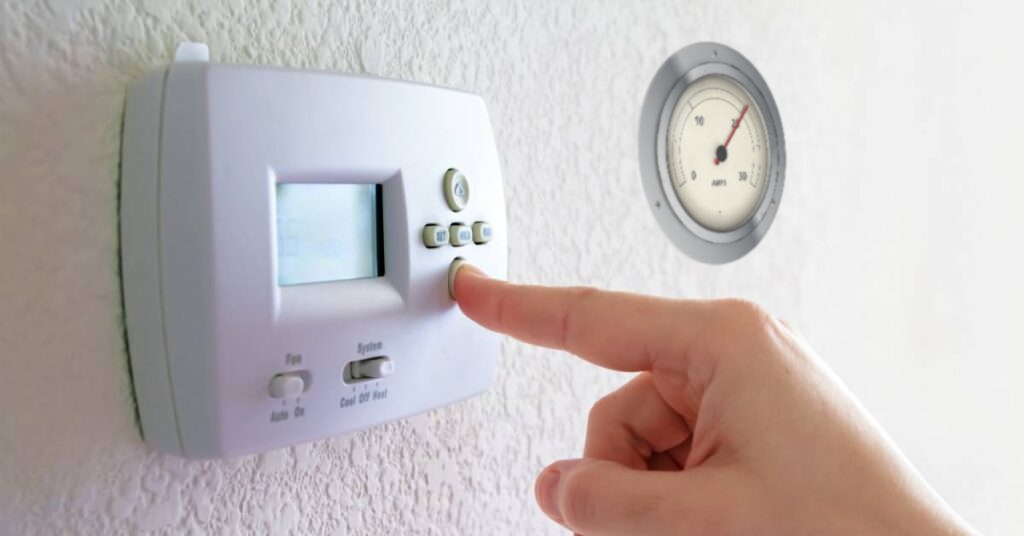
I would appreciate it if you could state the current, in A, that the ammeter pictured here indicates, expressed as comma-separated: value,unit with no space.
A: 20,A
